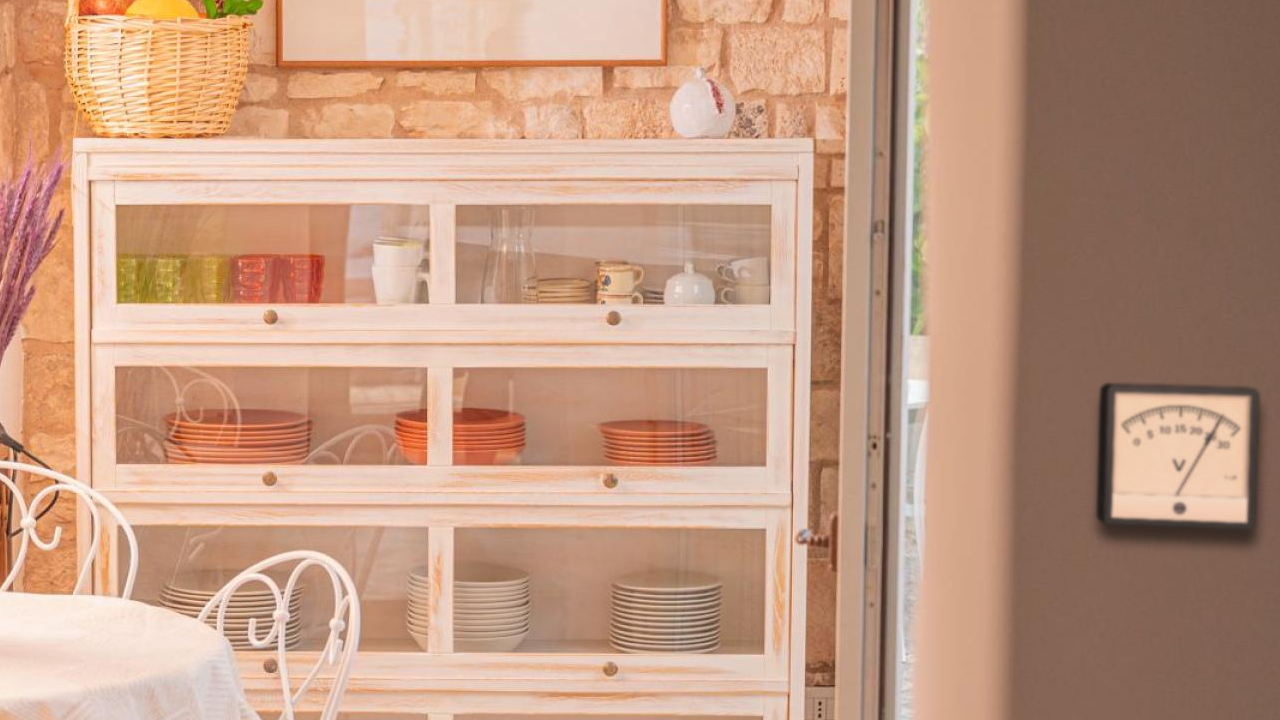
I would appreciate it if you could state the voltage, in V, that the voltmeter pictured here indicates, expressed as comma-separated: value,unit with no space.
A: 25,V
